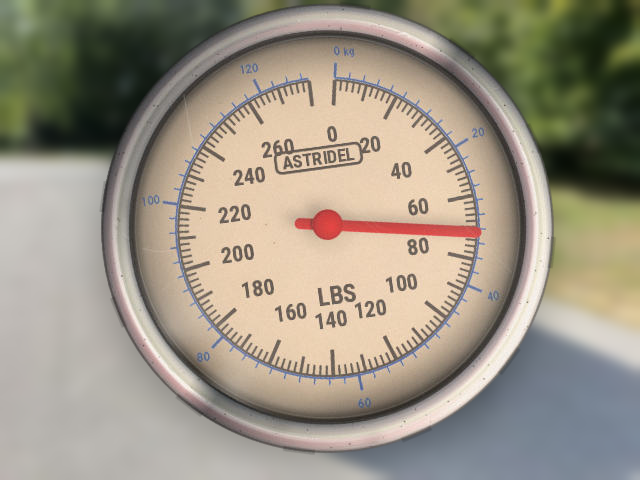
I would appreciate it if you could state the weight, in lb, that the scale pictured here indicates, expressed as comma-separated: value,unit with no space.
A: 72,lb
